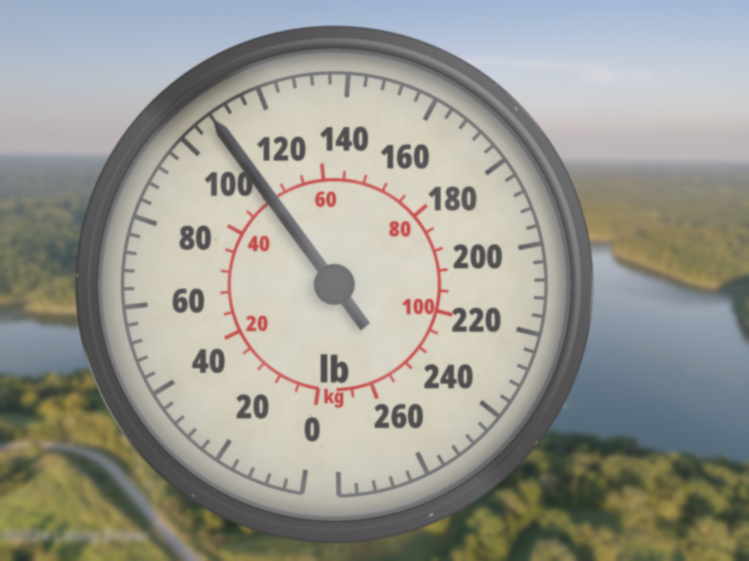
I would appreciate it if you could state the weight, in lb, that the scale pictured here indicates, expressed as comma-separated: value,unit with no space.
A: 108,lb
